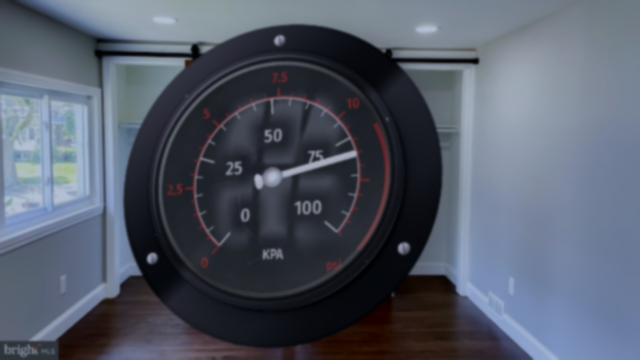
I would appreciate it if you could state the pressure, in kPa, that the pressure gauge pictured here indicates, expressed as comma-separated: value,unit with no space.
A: 80,kPa
